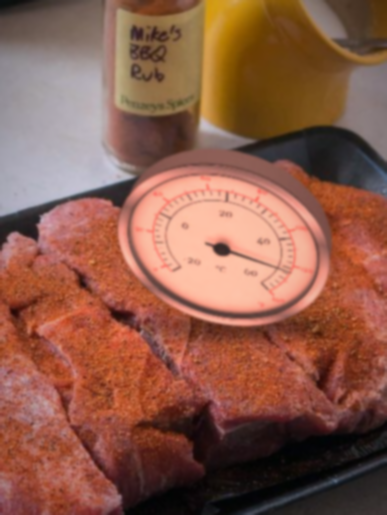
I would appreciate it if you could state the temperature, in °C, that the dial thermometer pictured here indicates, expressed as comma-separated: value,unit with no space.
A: 50,°C
